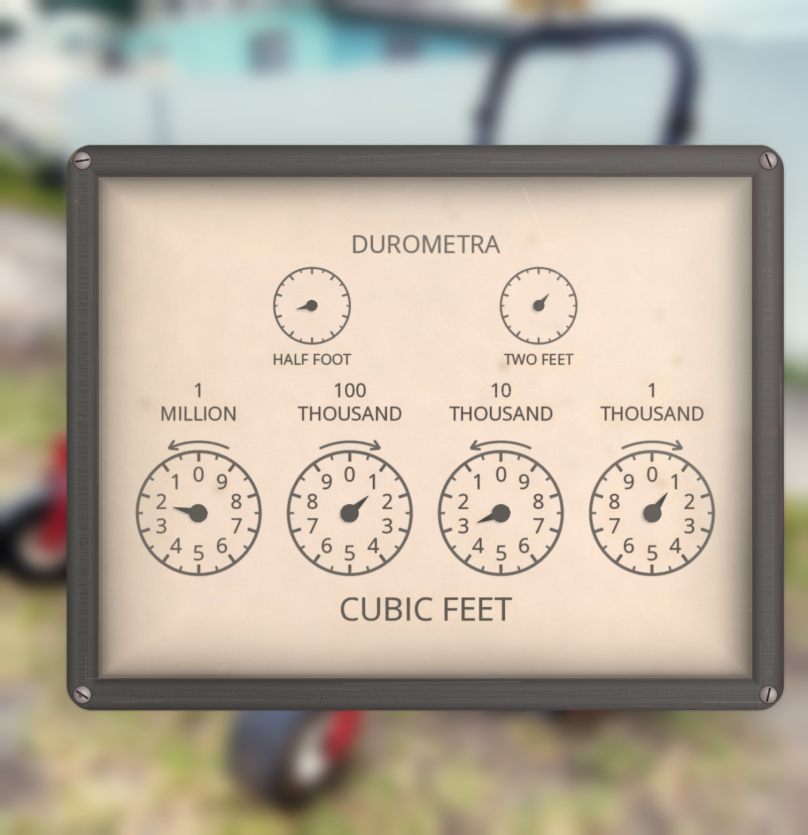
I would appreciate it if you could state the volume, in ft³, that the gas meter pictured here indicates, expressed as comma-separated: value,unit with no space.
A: 213100,ft³
